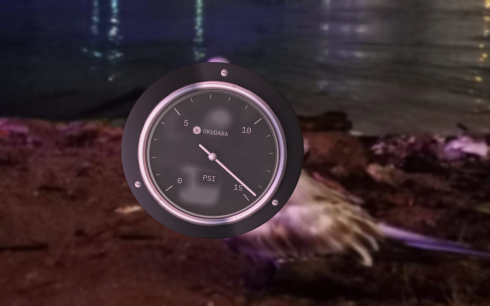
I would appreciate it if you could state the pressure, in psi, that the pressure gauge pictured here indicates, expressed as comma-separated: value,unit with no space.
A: 14.5,psi
